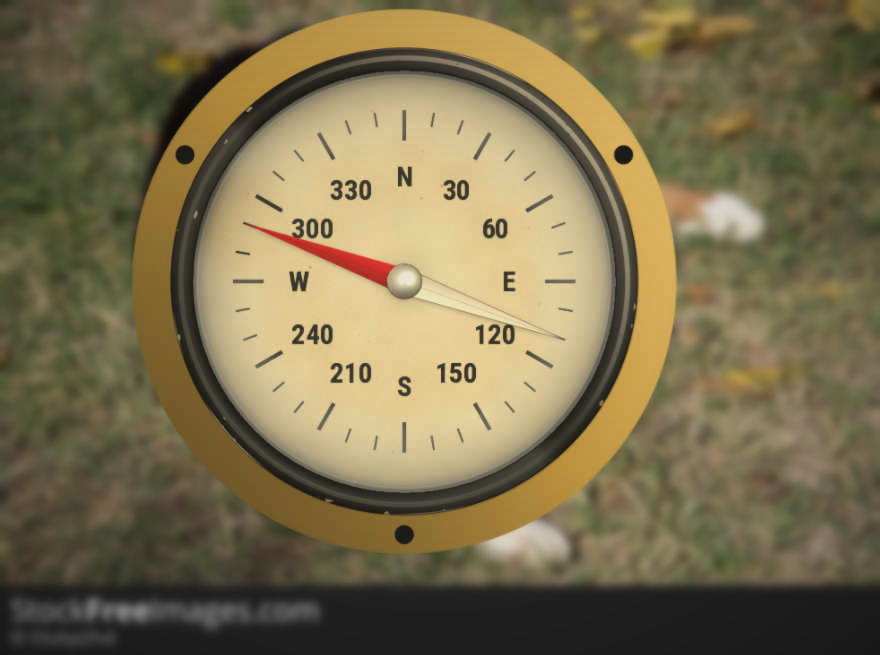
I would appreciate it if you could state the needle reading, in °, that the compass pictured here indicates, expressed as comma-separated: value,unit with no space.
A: 290,°
